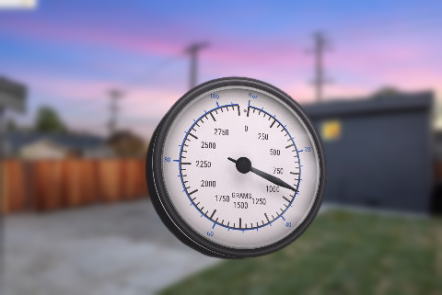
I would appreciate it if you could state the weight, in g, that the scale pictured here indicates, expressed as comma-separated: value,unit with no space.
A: 900,g
